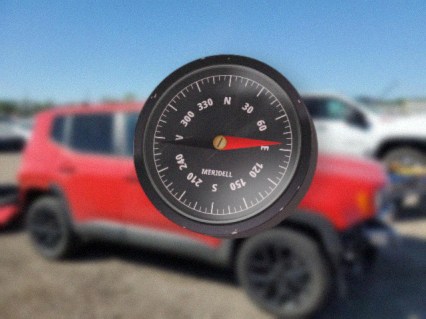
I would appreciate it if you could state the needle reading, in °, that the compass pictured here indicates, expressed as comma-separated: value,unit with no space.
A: 85,°
